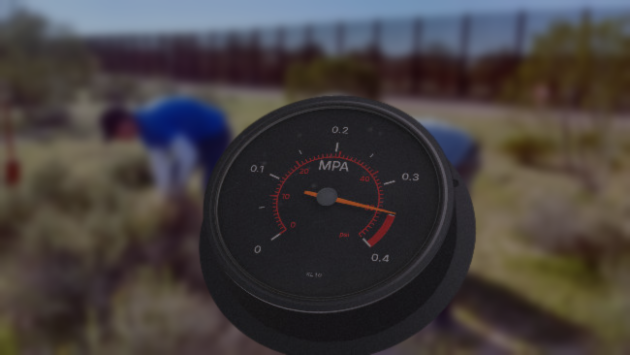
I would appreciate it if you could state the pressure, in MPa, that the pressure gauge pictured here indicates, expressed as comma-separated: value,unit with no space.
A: 0.35,MPa
